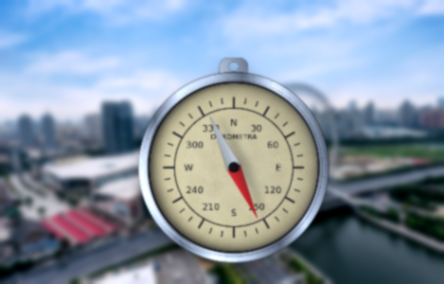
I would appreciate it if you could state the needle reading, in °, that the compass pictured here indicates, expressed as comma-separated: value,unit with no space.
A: 155,°
